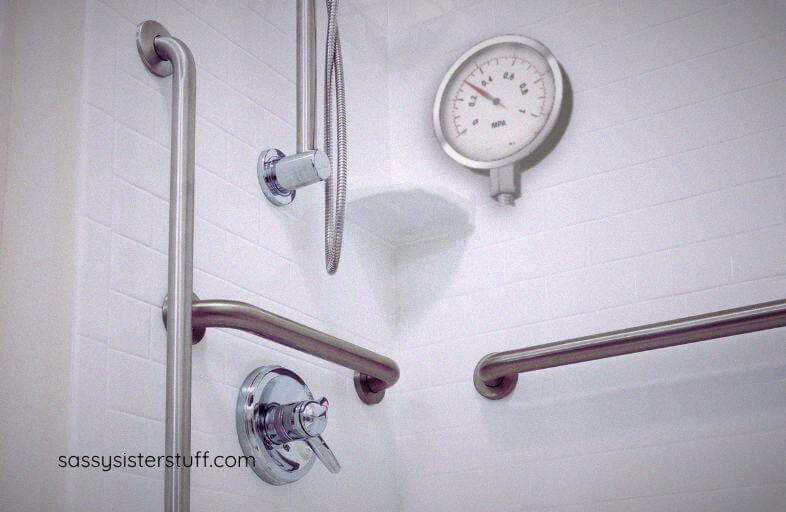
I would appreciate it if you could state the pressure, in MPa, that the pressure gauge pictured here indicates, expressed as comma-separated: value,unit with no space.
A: 0.3,MPa
